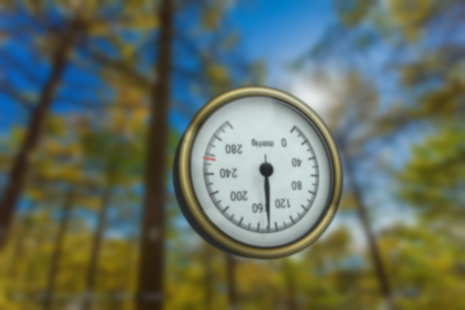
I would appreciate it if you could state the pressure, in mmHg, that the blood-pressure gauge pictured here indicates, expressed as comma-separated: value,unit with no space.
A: 150,mmHg
